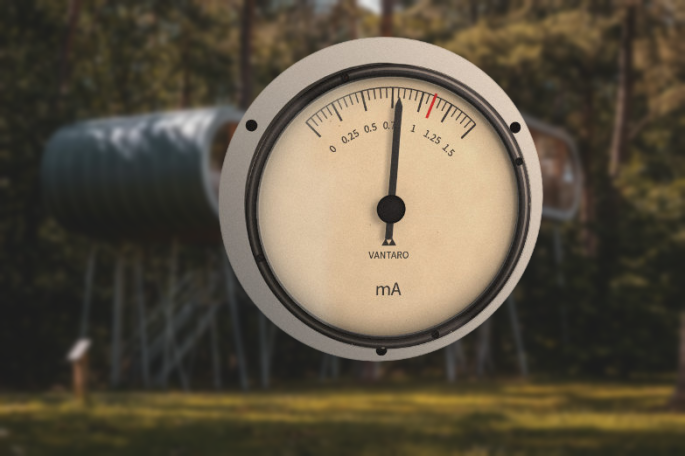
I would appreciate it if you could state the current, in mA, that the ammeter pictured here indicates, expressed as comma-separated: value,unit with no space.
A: 0.8,mA
